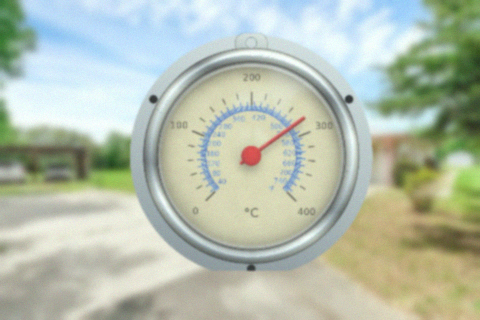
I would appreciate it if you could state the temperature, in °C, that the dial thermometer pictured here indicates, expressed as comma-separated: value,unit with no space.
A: 280,°C
